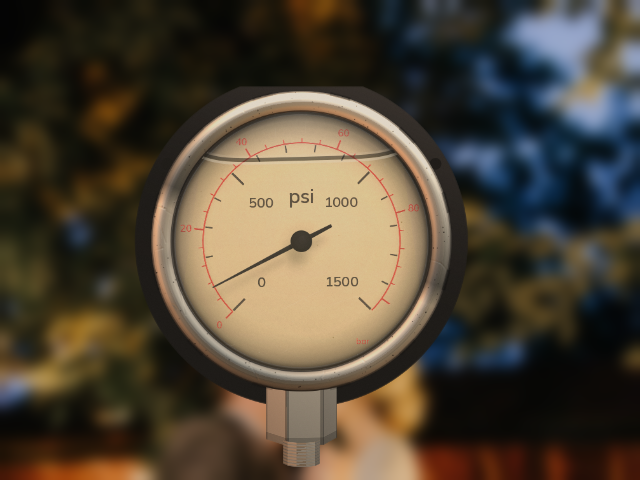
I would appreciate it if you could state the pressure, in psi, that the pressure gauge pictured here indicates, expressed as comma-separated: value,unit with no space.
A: 100,psi
